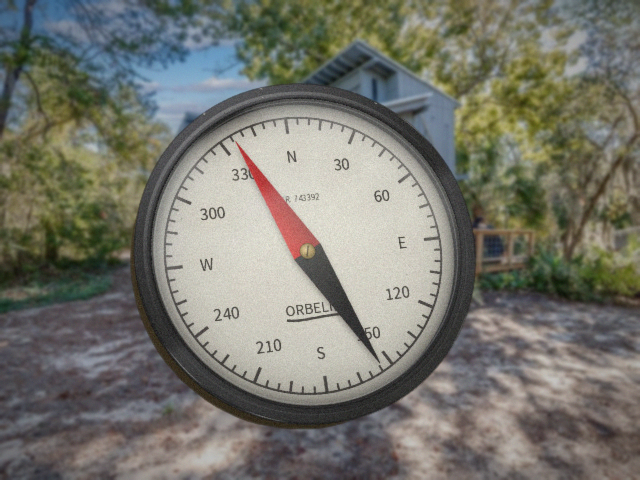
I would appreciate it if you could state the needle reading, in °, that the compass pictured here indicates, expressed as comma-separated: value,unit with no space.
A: 335,°
